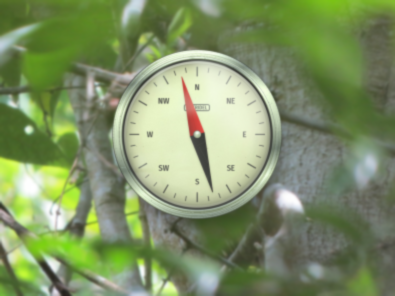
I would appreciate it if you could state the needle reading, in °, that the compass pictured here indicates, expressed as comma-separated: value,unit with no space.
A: 345,°
